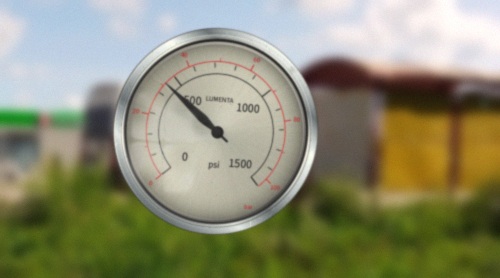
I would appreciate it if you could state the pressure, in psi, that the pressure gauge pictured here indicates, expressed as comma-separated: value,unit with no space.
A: 450,psi
